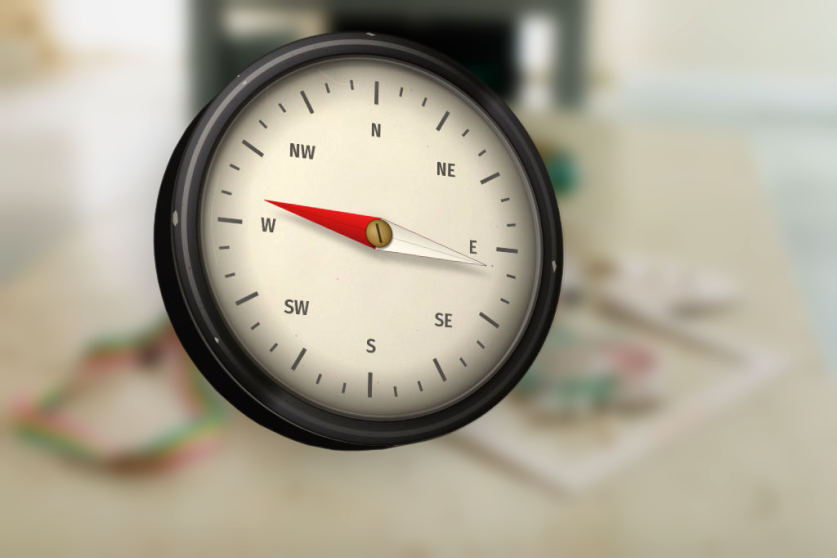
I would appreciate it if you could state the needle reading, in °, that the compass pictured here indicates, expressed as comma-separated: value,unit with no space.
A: 280,°
